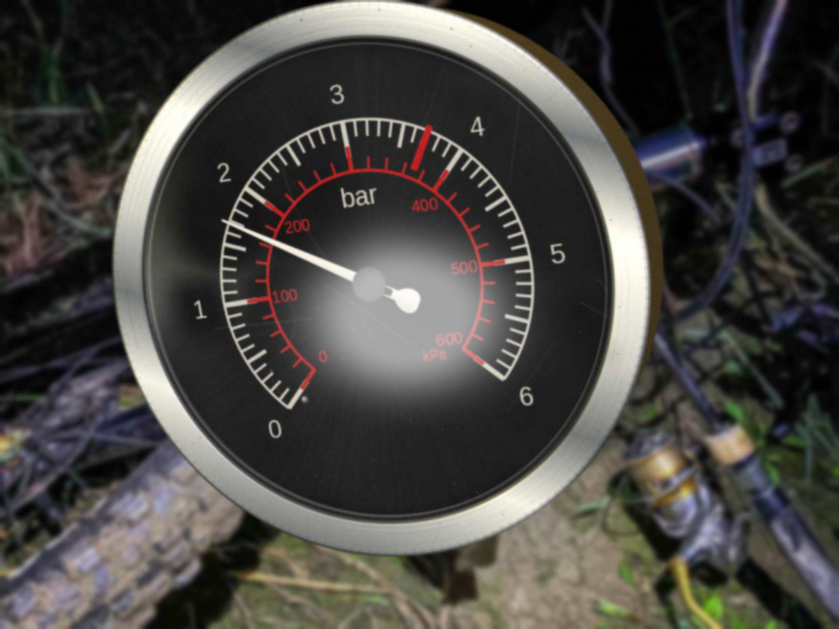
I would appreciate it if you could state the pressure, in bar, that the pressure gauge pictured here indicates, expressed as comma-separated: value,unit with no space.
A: 1.7,bar
